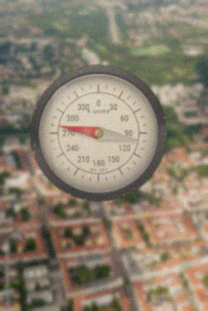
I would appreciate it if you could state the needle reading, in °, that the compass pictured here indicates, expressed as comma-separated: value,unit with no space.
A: 280,°
